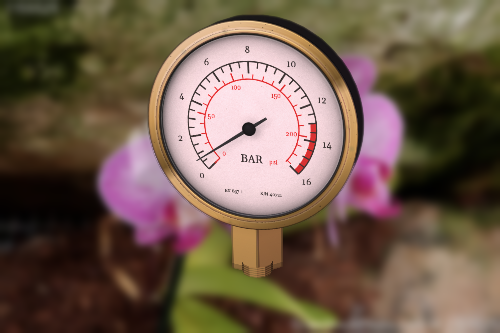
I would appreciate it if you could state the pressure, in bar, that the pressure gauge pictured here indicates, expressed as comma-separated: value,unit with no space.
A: 0.75,bar
